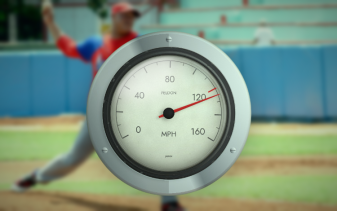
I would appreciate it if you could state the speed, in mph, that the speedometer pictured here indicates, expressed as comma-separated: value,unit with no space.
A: 125,mph
